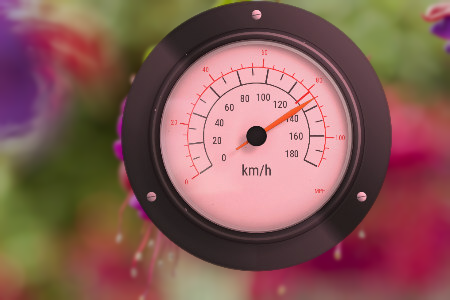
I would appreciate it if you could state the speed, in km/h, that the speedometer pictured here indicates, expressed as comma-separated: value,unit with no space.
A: 135,km/h
